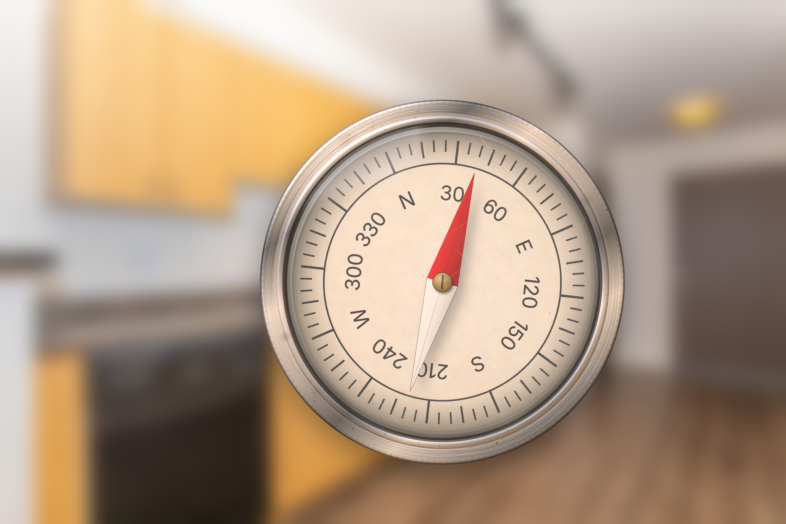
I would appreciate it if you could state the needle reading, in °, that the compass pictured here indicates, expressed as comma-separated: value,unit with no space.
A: 40,°
